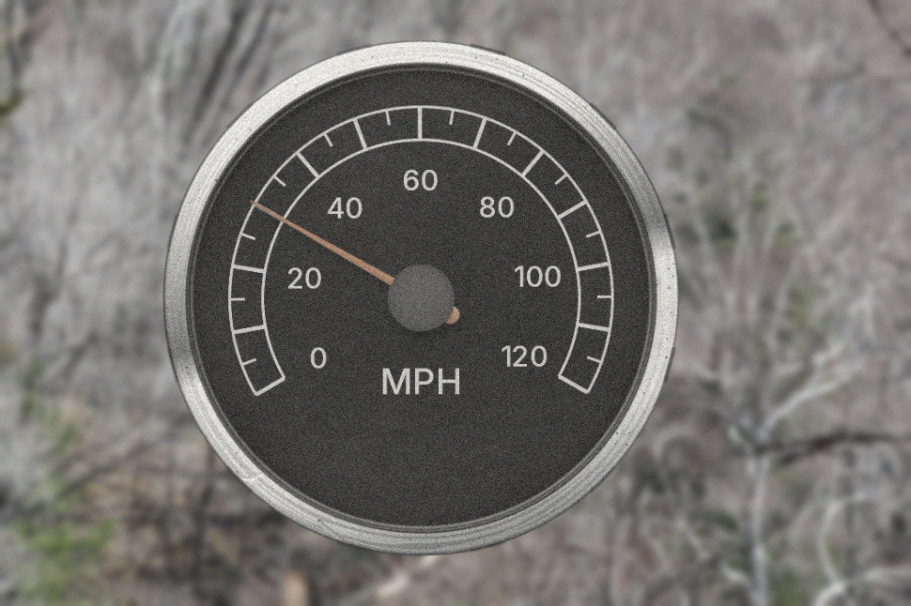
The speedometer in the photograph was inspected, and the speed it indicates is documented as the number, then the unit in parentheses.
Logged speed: 30 (mph)
